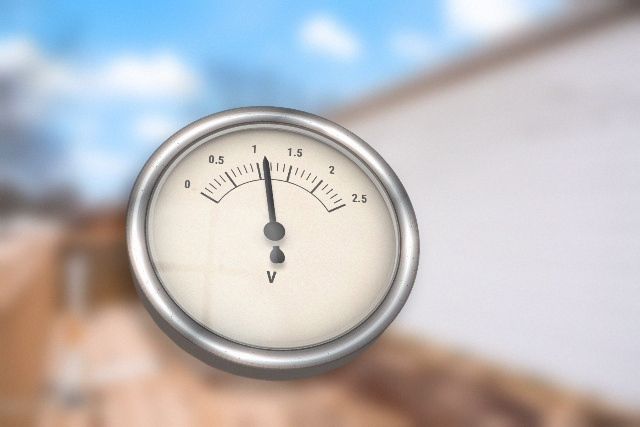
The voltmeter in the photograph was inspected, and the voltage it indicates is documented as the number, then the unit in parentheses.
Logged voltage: 1.1 (V)
